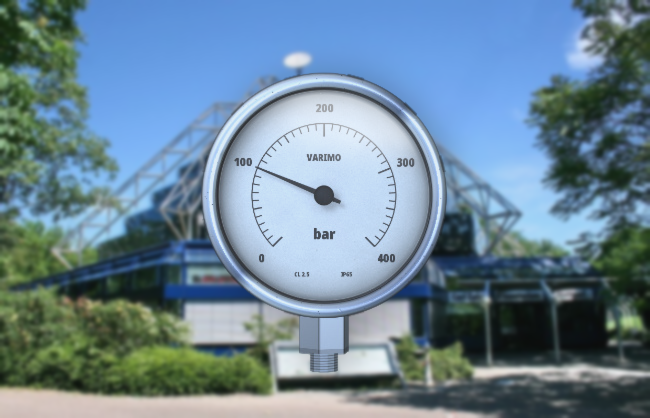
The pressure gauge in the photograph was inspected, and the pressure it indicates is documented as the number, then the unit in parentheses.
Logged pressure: 100 (bar)
